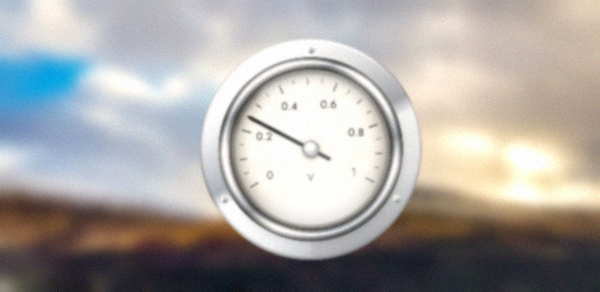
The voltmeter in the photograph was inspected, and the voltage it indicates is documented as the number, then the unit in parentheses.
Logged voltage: 0.25 (V)
